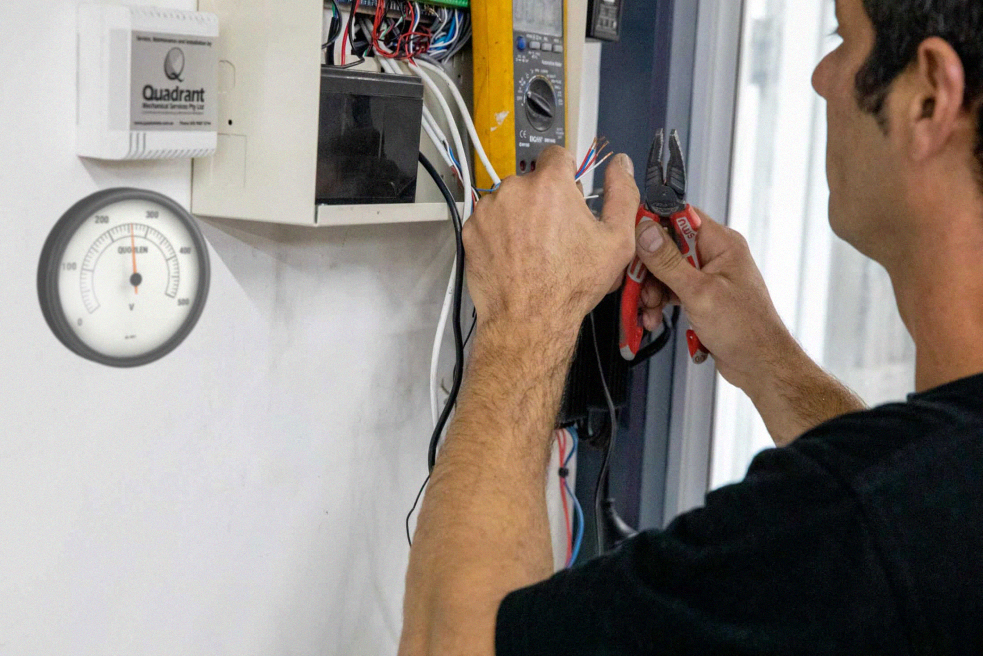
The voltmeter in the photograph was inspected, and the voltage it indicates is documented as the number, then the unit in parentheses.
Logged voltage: 250 (V)
